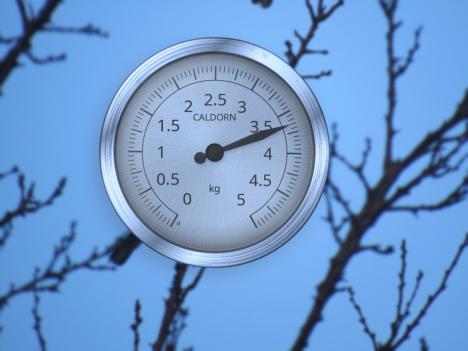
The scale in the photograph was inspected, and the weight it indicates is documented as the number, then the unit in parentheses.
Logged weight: 3.65 (kg)
